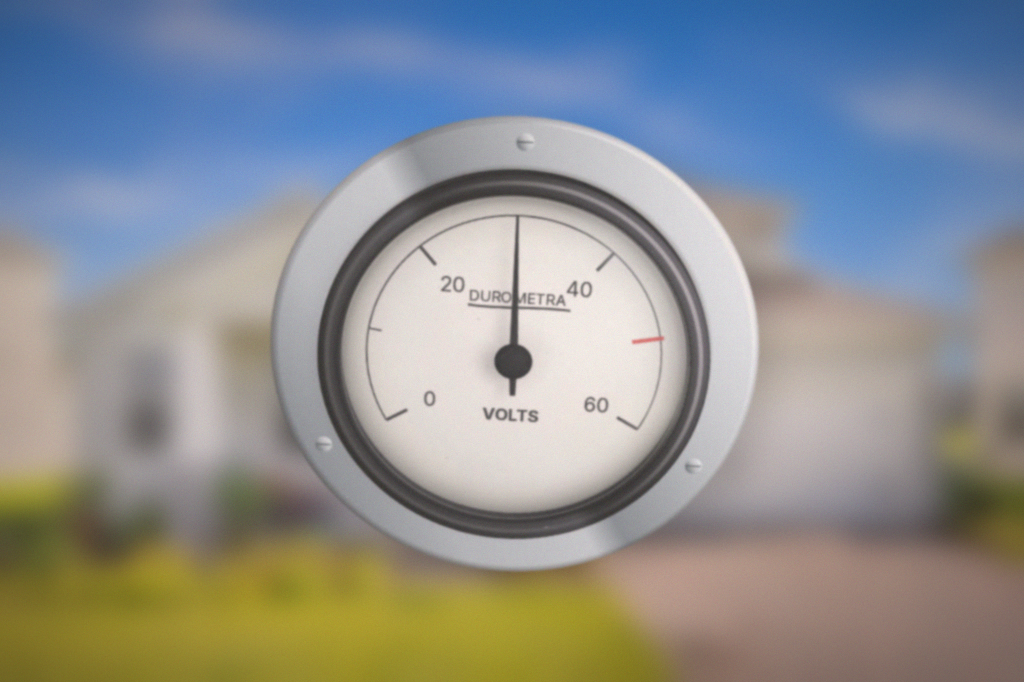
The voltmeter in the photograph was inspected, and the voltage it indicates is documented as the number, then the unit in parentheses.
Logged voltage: 30 (V)
